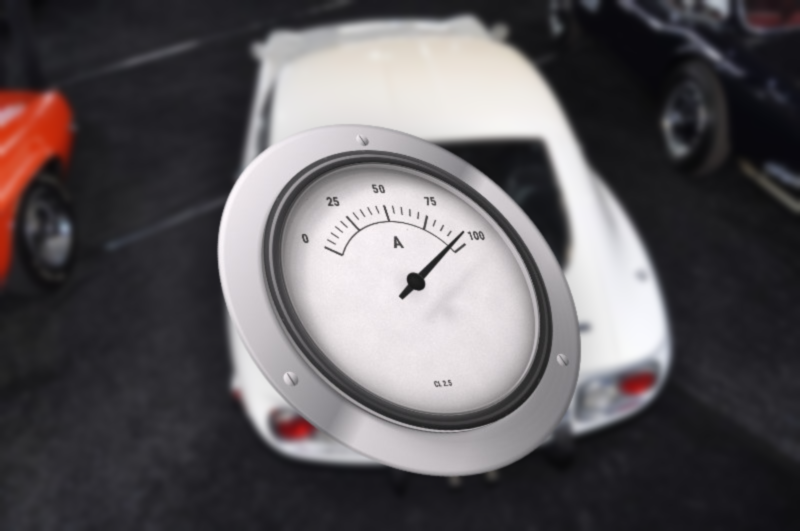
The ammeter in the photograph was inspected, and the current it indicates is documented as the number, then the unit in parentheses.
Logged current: 95 (A)
